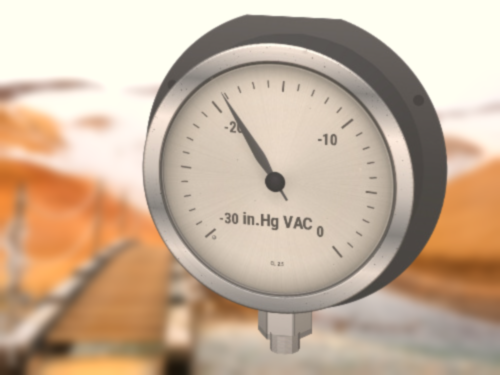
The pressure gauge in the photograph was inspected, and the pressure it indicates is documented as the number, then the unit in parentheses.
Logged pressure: -19 (inHg)
